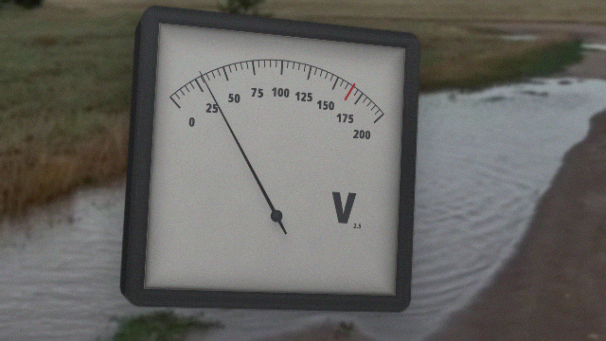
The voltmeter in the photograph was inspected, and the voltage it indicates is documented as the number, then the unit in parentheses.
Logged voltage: 30 (V)
